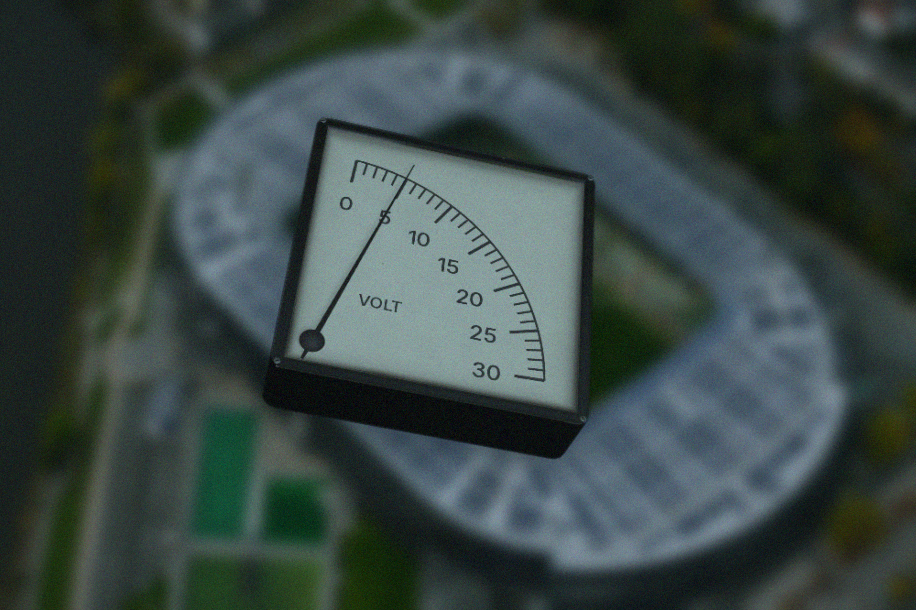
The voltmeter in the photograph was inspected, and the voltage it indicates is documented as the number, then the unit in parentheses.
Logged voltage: 5 (V)
